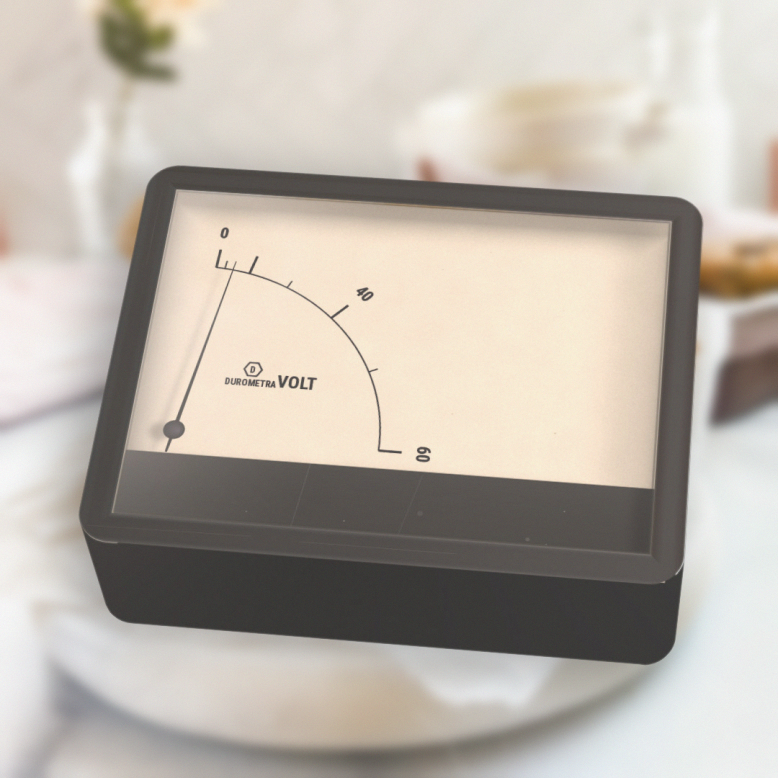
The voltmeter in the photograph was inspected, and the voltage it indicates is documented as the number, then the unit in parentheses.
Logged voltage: 15 (V)
